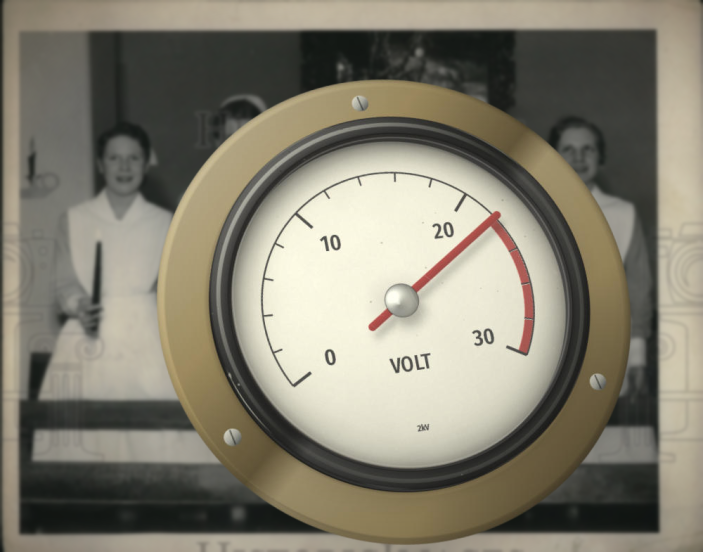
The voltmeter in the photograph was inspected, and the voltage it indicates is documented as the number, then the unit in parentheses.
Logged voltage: 22 (V)
